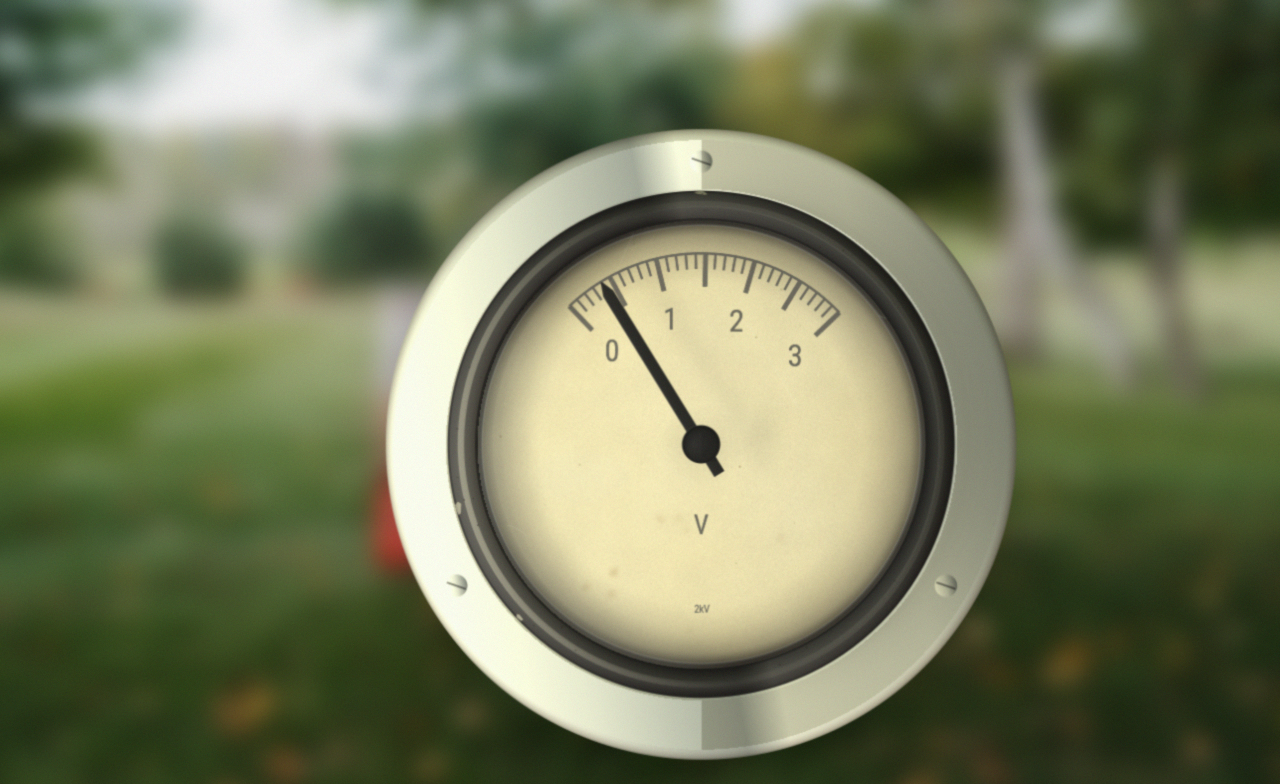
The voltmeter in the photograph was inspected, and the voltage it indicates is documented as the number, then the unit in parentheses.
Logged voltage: 0.4 (V)
